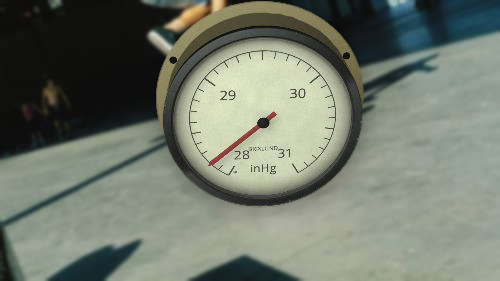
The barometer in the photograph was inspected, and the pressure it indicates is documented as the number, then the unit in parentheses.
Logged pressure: 28.2 (inHg)
